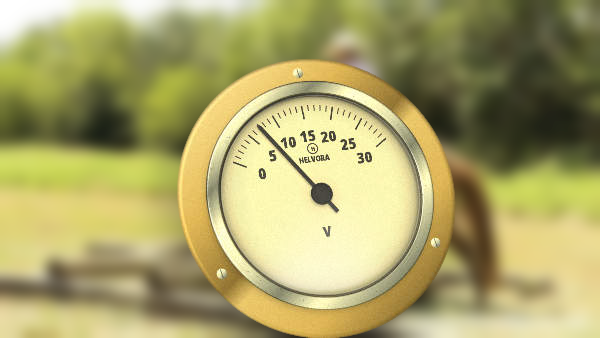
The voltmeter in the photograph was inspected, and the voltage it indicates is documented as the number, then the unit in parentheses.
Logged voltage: 7 (V)
